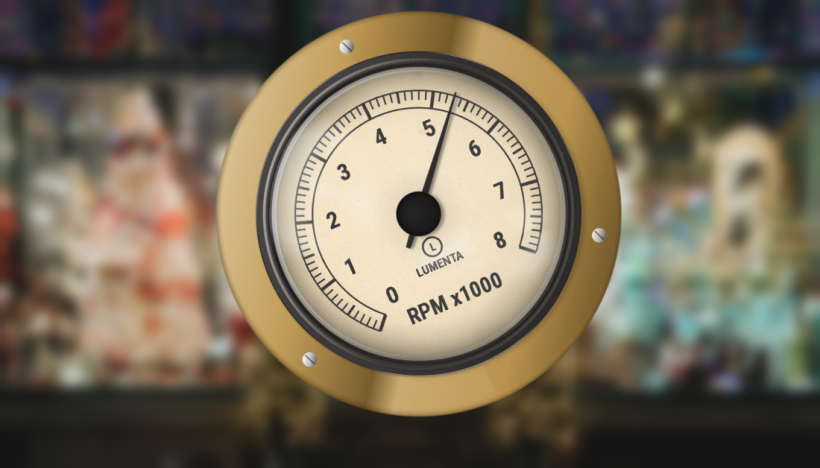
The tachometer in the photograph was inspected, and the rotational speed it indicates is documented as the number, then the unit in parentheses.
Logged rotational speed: 5300 (rpm)
